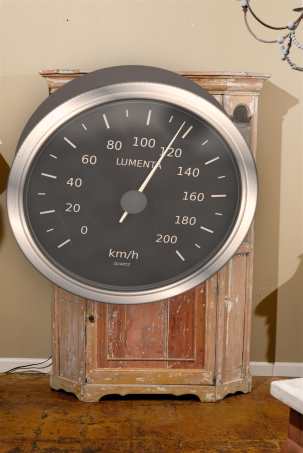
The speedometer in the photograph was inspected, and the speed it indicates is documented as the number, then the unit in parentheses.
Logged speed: 115 (km/h)
